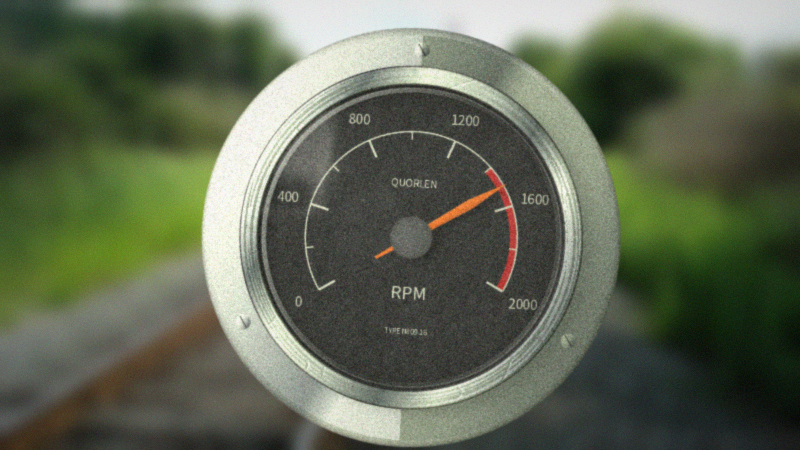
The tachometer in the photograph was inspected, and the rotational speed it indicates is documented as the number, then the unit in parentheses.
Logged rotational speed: 1500 (rpm)
